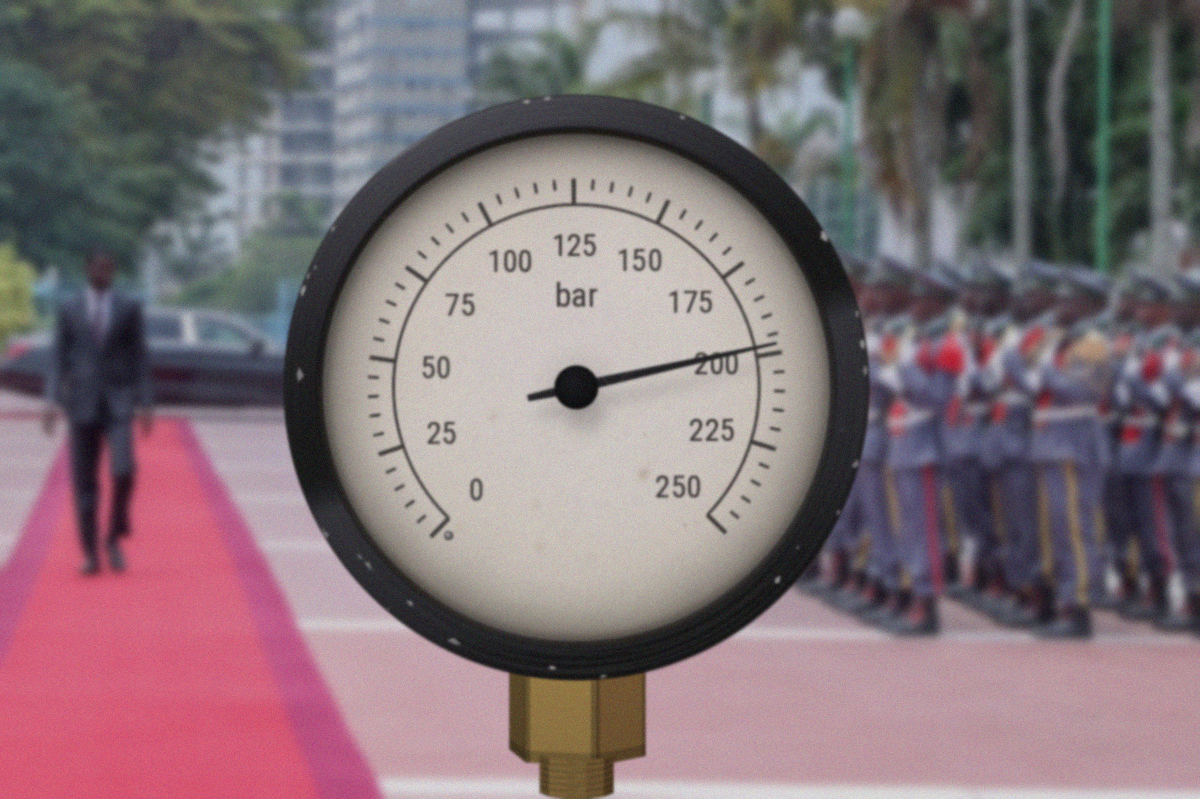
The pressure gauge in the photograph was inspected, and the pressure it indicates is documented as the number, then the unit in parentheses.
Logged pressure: 197.5 (bar)
